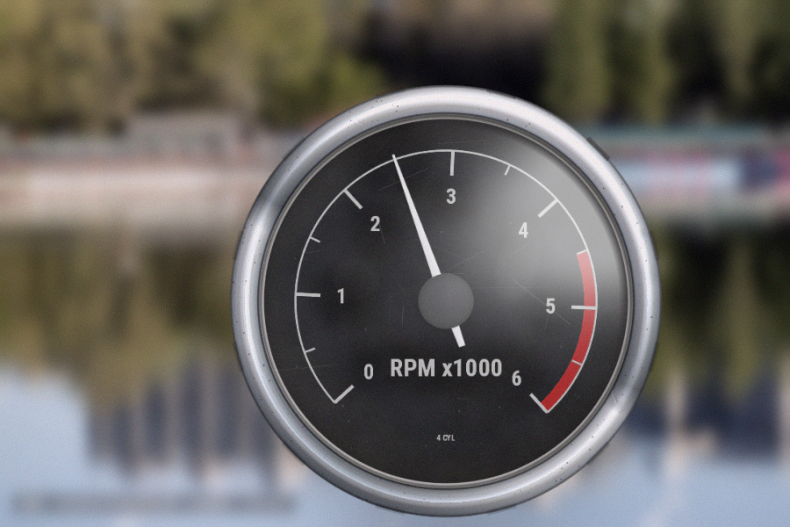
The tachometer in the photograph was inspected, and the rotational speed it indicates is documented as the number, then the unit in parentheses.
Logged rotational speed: 2500 (rpm)
